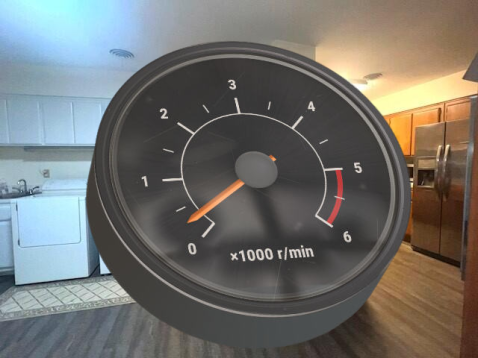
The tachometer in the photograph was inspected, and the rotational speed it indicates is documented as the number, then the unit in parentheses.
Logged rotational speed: 250 (rpm)
